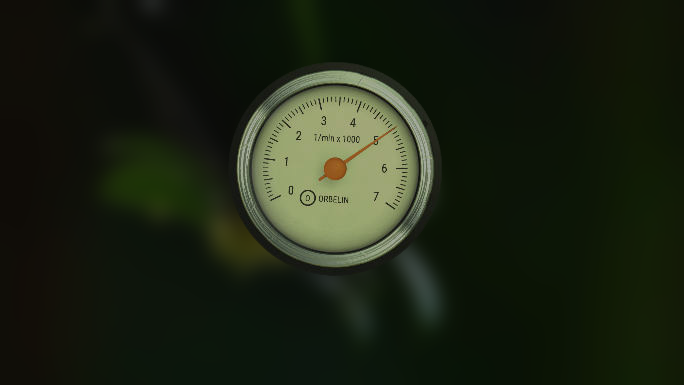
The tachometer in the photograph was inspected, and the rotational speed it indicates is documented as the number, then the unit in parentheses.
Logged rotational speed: 5000 (rpm)
